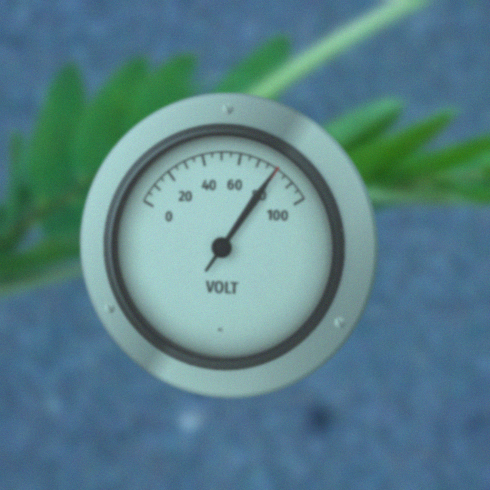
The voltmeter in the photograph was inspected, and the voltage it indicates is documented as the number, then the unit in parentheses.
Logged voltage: 80 (V)
